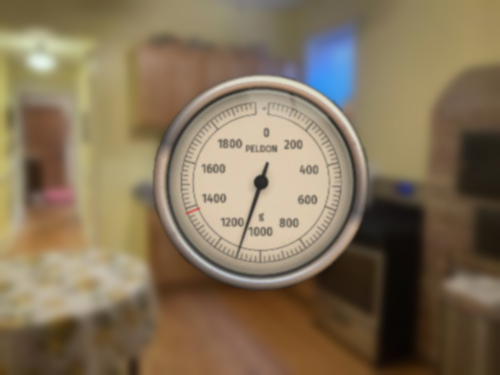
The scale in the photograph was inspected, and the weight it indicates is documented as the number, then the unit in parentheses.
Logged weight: 1100 (g)
